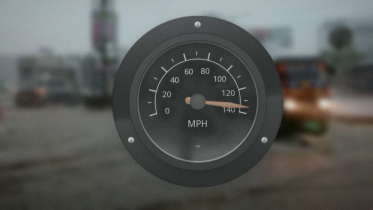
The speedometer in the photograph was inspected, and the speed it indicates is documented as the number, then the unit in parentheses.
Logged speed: 135 (mph)
